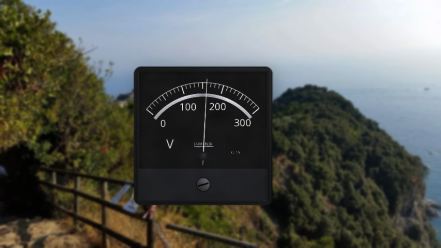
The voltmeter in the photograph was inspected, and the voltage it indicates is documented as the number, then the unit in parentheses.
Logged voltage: 160 (V)
